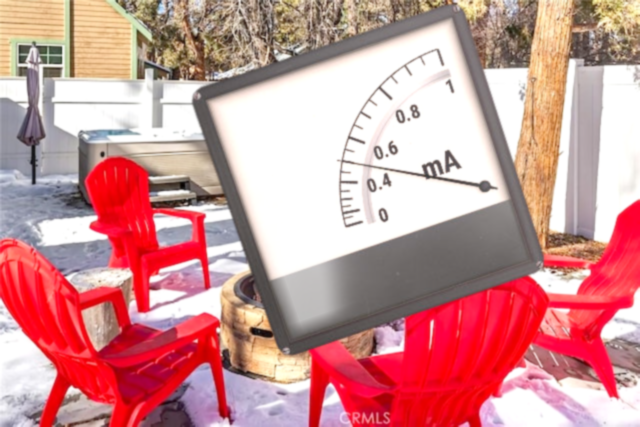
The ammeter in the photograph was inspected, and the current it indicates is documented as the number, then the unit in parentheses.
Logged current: 0.5 (mA)
